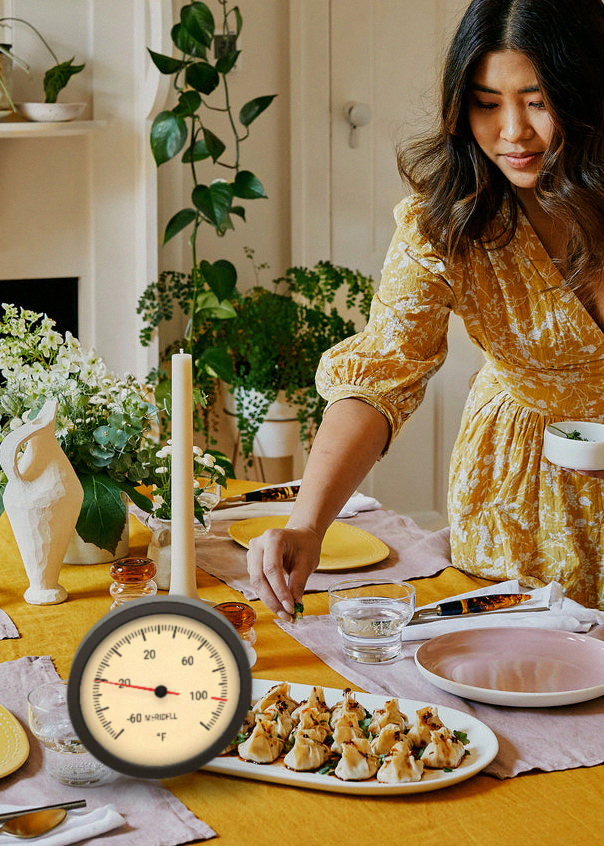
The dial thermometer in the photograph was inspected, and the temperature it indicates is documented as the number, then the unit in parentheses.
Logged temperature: -20 (°F)
